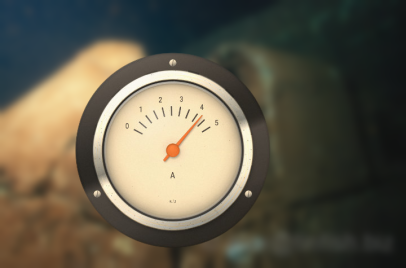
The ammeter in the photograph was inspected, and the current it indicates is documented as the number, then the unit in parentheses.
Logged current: 4.25 (A)
